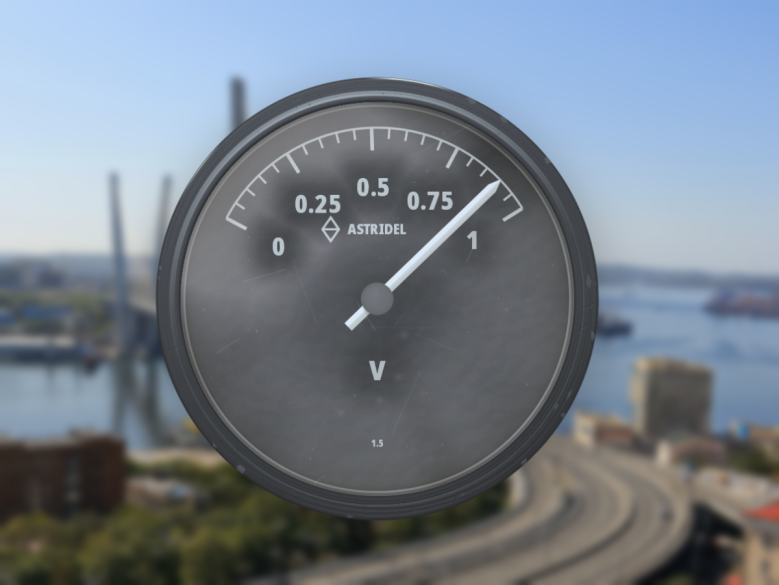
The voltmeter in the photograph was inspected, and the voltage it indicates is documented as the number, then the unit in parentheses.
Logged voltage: 0.9 (V)
